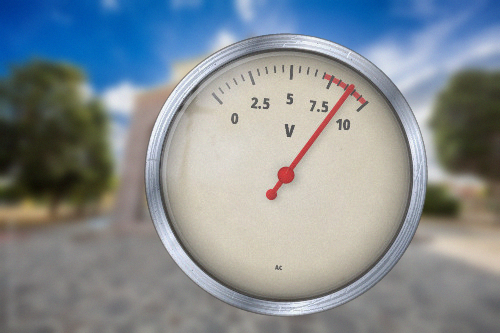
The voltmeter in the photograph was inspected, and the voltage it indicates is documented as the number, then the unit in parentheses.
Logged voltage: 8.75 (V)
